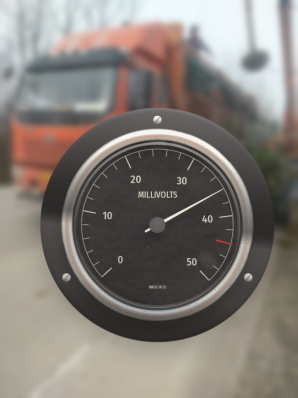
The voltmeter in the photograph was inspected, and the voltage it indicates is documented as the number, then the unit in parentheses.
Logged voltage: 36 (mV)
